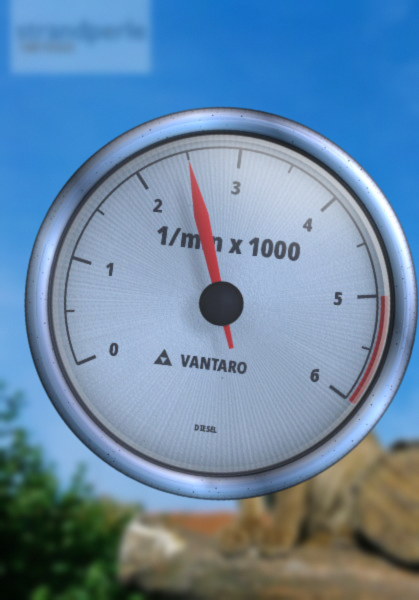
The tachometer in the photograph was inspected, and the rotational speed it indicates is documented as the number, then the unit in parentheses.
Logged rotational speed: 2500 (rpm)
